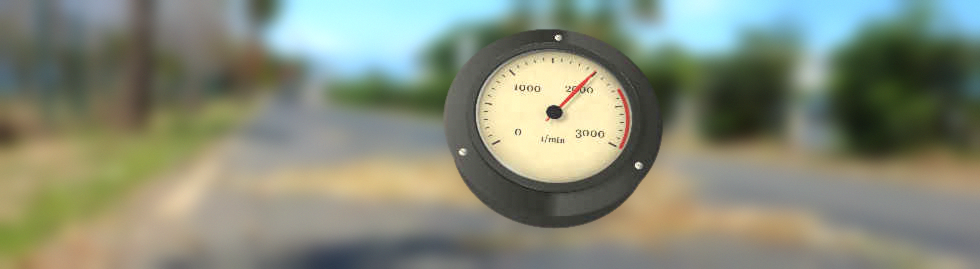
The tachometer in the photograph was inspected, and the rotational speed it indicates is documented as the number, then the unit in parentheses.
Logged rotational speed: 2000 (rpm)
